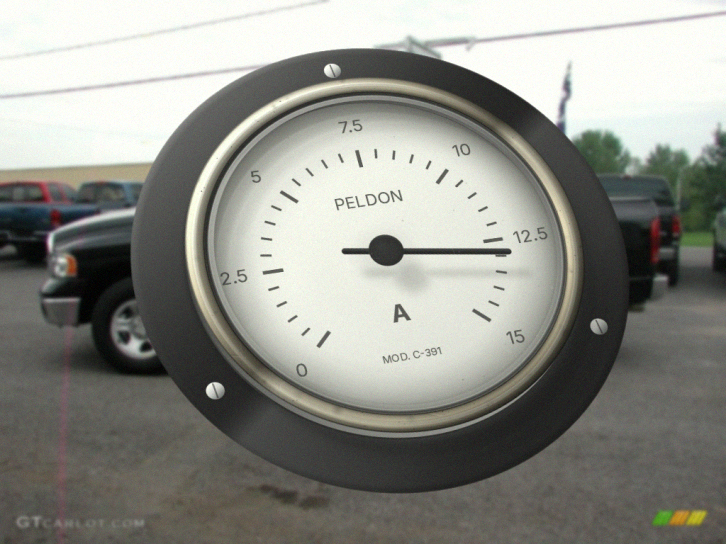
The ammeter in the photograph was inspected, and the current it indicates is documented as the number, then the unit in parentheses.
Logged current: 13 (A)
